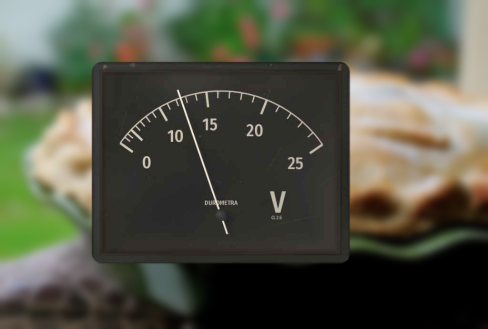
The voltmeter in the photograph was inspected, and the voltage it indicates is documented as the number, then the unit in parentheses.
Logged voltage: 12.5 (V)
